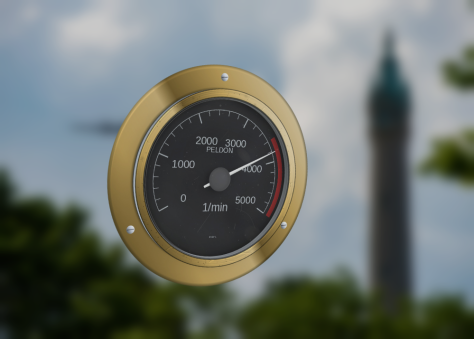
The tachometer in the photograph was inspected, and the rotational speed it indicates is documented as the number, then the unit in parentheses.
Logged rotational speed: 3800 (rpm)
